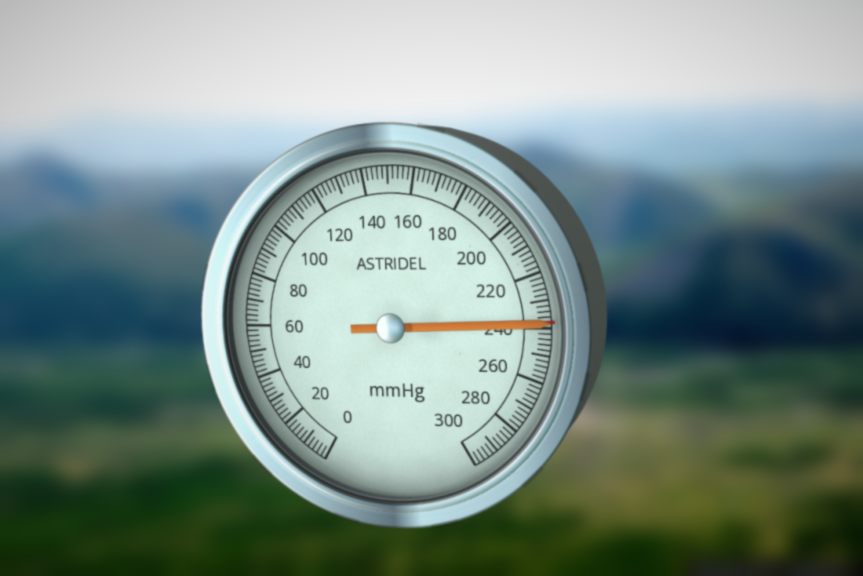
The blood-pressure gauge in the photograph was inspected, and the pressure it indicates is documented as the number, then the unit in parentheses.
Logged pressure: 238 (mmHg)
